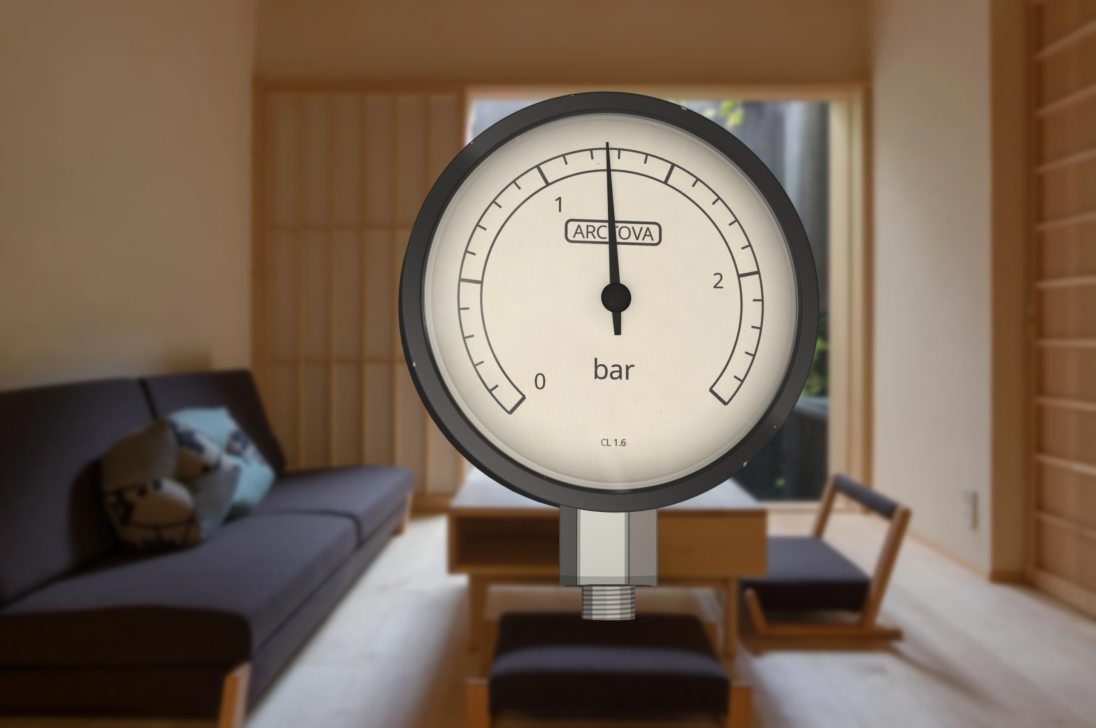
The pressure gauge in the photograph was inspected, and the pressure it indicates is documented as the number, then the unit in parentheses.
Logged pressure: 1.25 (bar)
